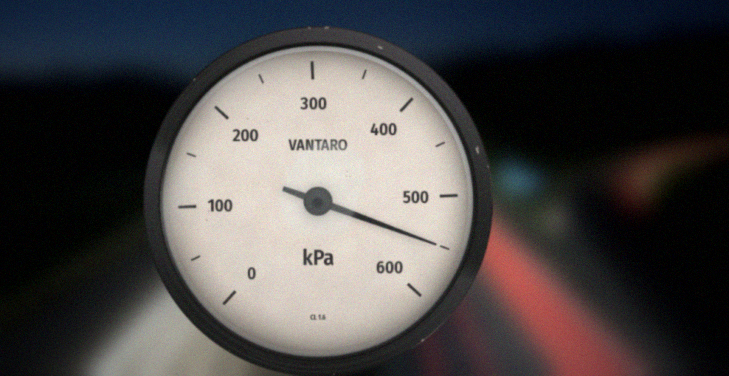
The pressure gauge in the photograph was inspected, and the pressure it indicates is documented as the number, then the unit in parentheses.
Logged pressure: 550 (kPa)
